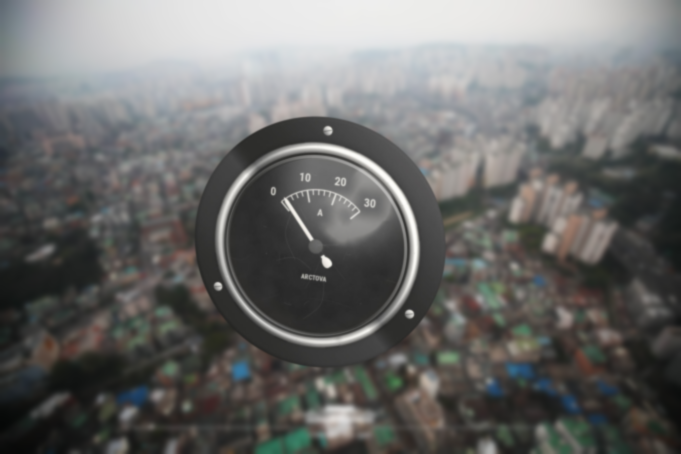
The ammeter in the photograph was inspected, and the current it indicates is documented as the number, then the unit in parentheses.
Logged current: 2 (A)
